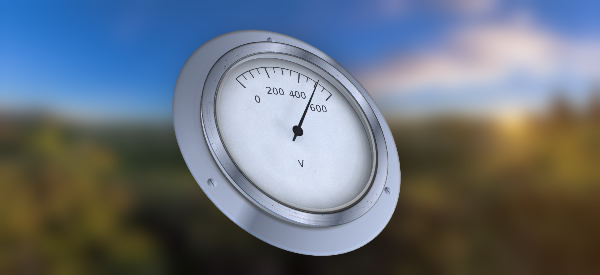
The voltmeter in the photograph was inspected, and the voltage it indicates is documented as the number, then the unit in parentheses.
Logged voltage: 500 (V)
